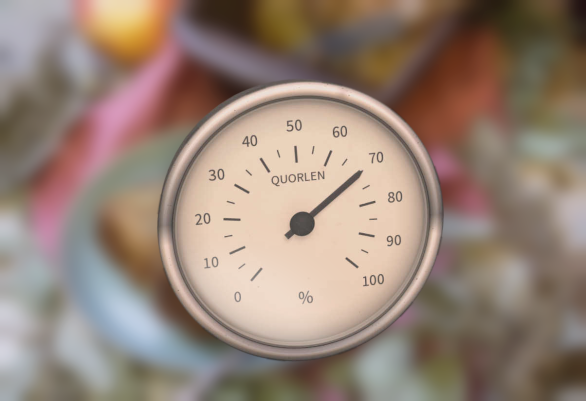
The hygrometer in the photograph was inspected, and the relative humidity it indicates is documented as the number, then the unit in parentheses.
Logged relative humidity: 70 (%)
